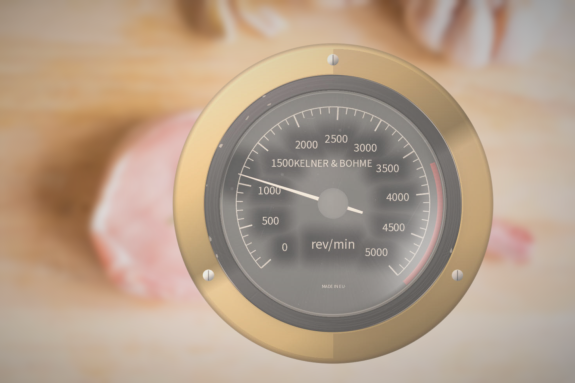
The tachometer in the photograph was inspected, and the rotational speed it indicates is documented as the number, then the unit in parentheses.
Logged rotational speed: 1100 (rpm)
